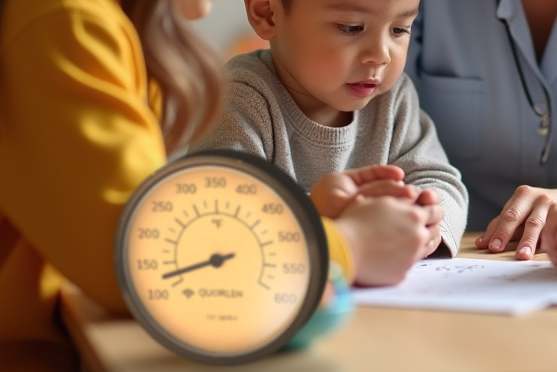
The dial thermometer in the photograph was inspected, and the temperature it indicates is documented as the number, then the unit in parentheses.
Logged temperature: 125 (°F)
